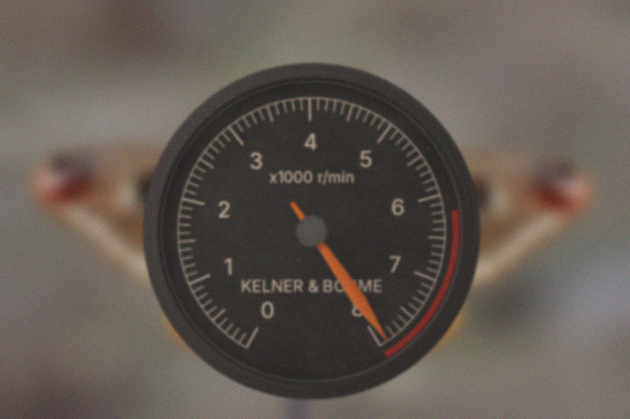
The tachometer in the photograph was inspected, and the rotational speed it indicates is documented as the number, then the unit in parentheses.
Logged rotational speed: 7900 (rpm)
